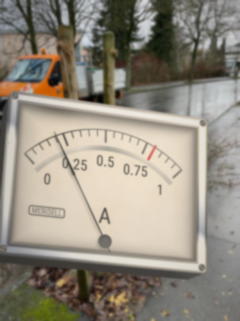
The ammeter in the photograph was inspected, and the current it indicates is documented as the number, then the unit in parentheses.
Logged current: 0.2 (A)
